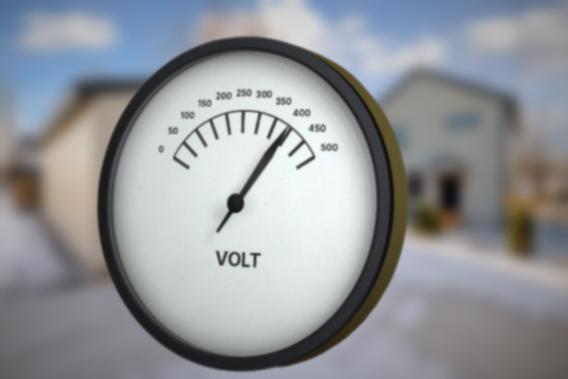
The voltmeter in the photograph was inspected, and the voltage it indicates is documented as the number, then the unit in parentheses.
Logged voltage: 400 (V)
